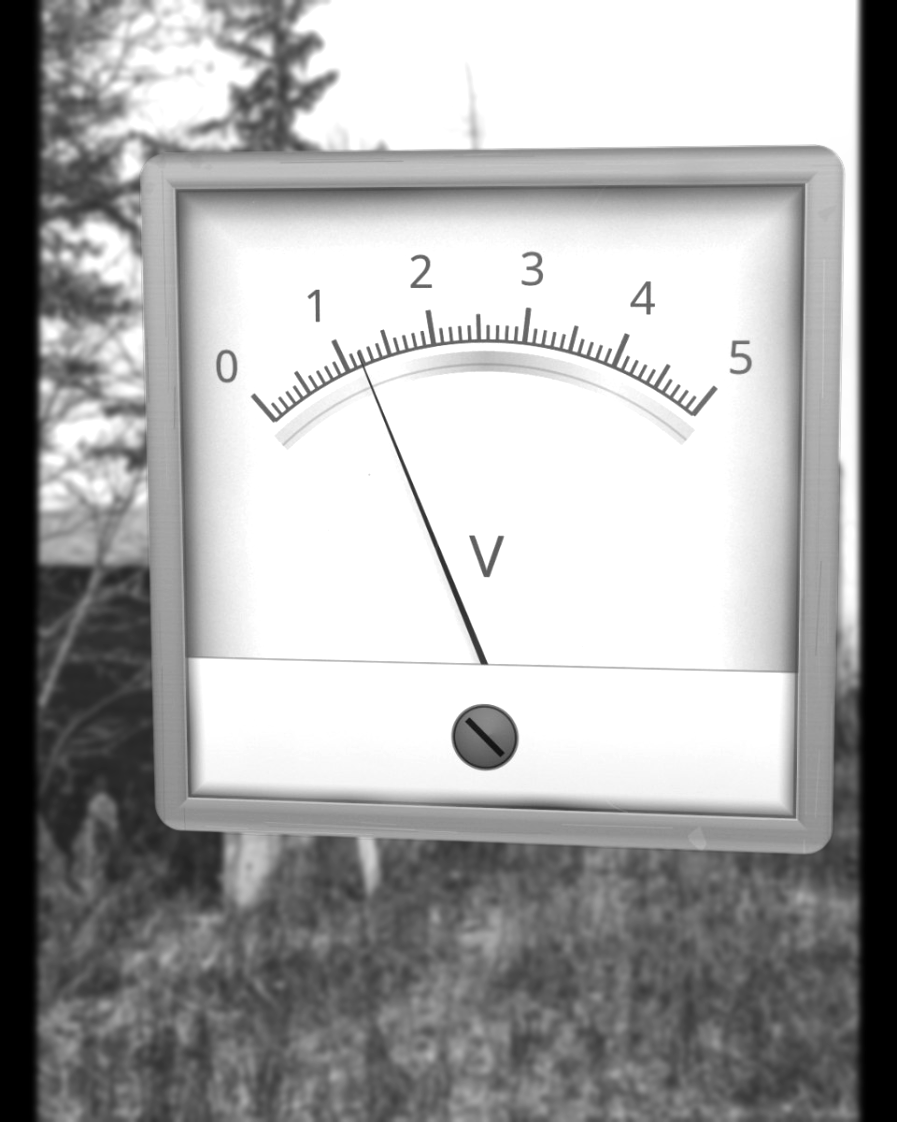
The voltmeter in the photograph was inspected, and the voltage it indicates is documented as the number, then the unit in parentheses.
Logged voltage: 1.2 (V)
